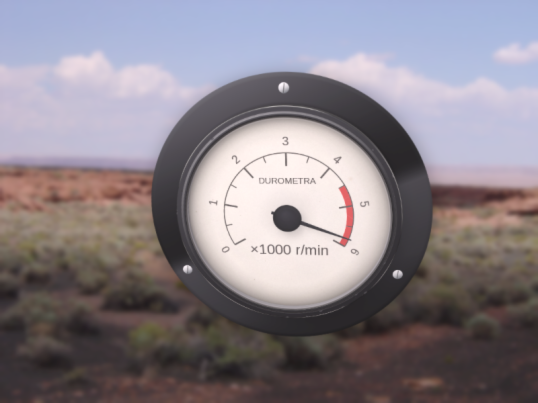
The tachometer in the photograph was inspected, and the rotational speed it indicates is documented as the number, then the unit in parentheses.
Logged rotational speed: 5750 (rpm)
